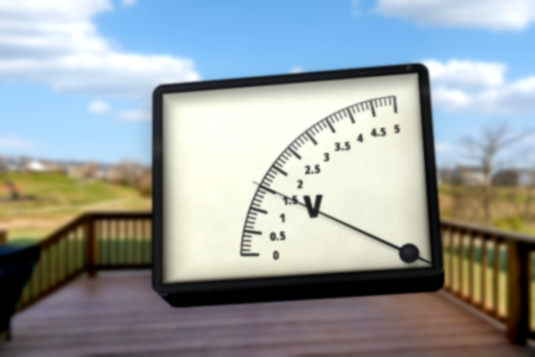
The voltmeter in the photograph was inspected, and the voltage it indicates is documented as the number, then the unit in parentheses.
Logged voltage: 1.5 (V)
